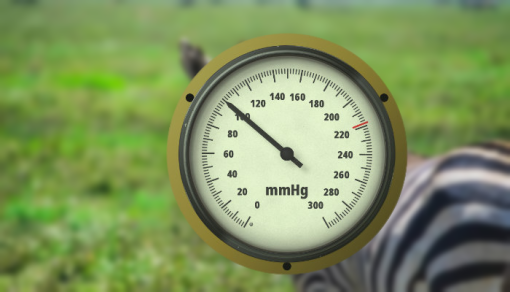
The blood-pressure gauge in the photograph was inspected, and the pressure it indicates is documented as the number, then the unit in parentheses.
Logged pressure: 100 (mmHg)
